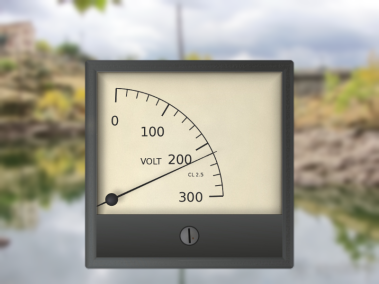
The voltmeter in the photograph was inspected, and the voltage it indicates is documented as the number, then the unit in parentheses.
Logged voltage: 220 (V)
